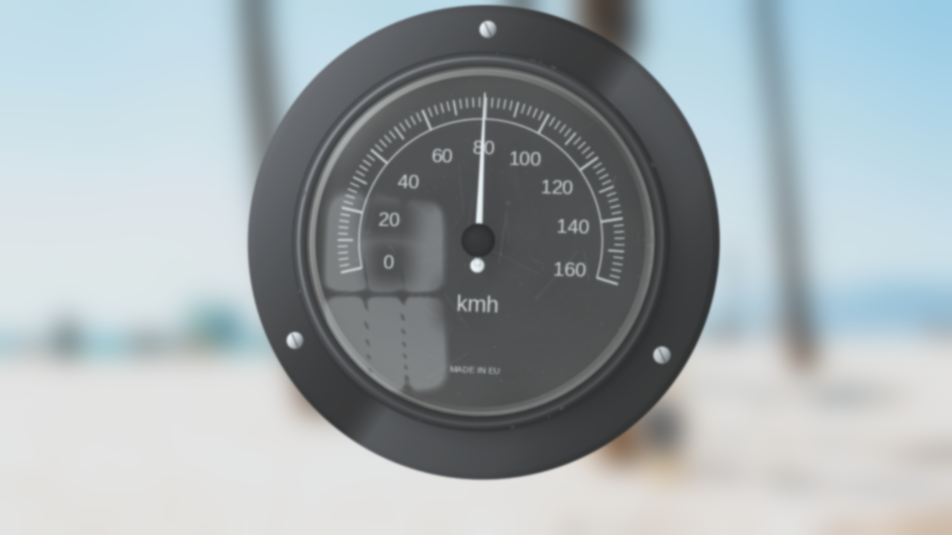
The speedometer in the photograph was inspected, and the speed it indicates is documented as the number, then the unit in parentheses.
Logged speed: 80 (km/h)
